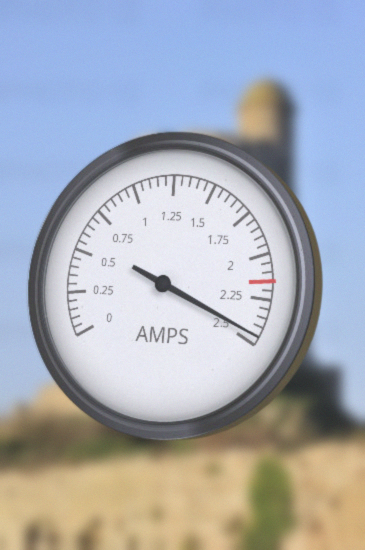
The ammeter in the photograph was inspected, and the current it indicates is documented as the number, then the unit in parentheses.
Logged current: 2.45 (A)
